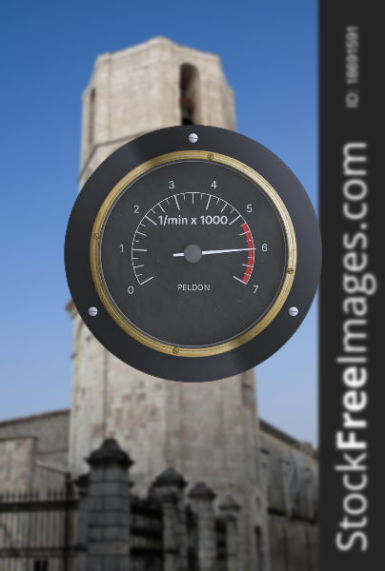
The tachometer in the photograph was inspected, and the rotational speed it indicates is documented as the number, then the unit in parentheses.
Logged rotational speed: 6000 (rpm)
